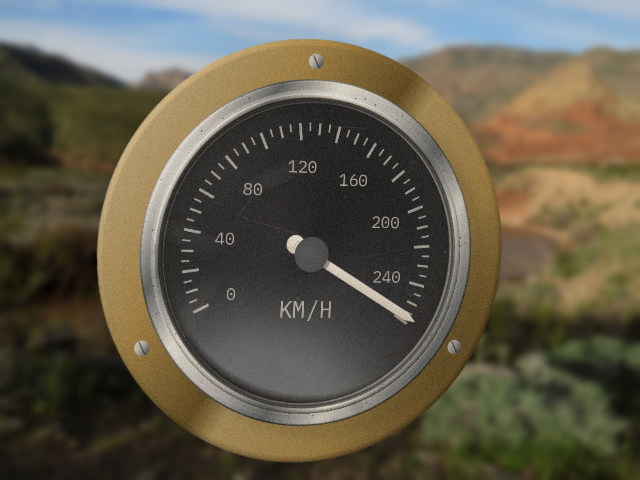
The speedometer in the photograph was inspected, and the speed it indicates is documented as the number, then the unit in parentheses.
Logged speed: 257.5 (km/h)
